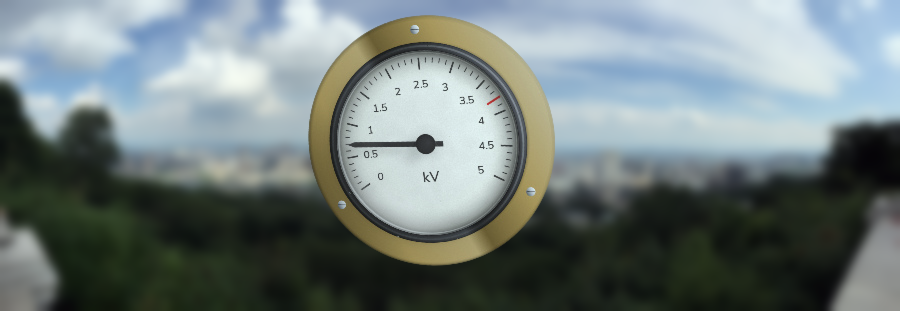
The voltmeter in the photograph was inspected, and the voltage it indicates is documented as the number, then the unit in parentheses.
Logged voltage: 0.7 (kV)
